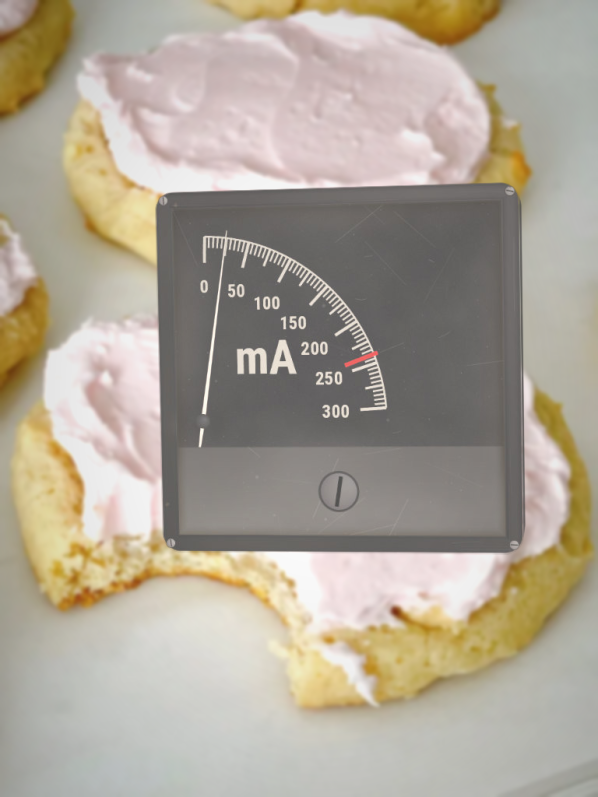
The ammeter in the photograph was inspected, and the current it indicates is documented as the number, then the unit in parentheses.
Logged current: 25 (mA)
